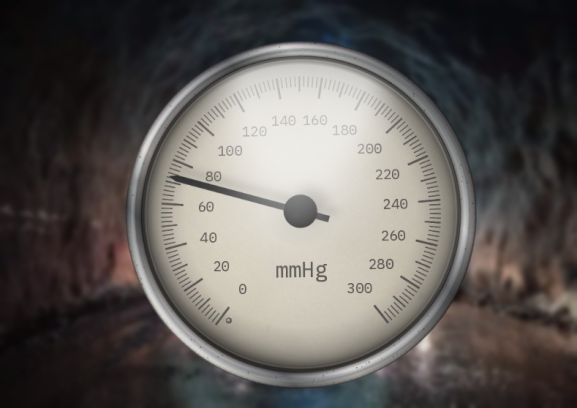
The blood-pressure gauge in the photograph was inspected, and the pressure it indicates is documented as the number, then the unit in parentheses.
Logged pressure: 72 (mmHg)
